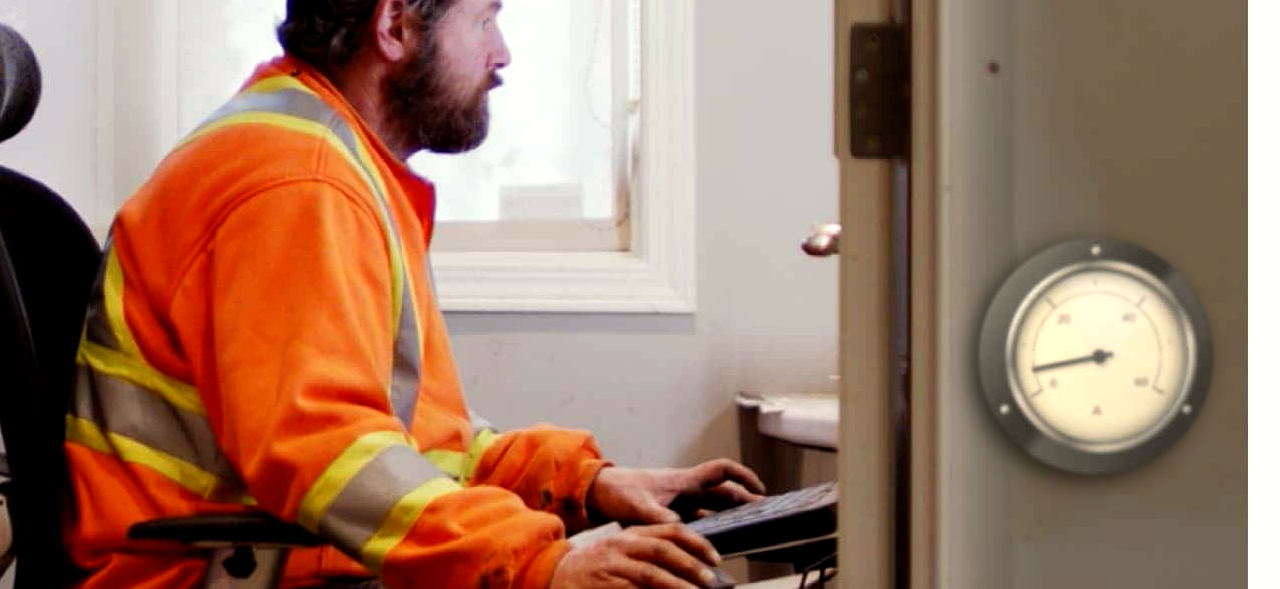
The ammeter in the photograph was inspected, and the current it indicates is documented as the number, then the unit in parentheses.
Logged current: 5 (A)
